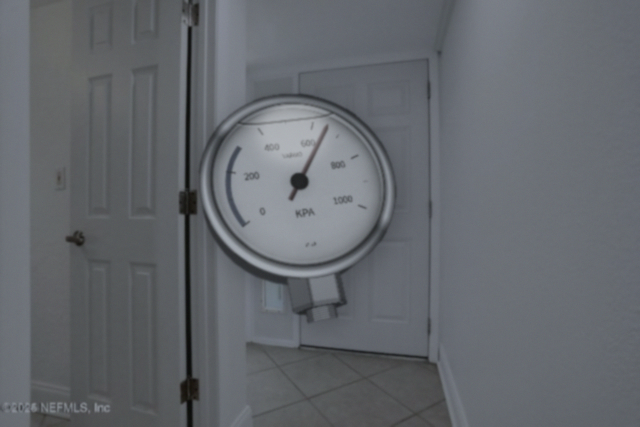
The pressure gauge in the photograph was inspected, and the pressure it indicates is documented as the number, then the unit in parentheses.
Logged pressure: 650 (kPa)
